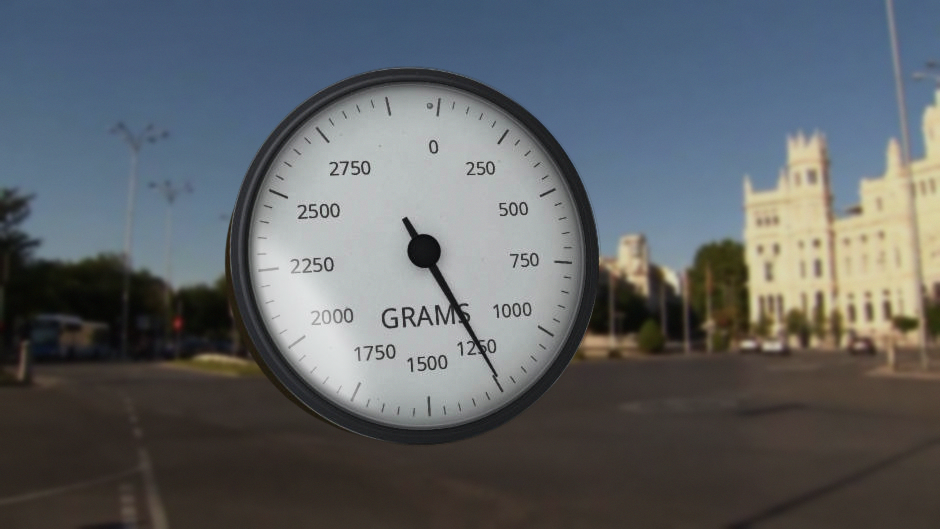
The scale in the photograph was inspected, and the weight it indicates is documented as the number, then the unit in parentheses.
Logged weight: 1250 (g)
